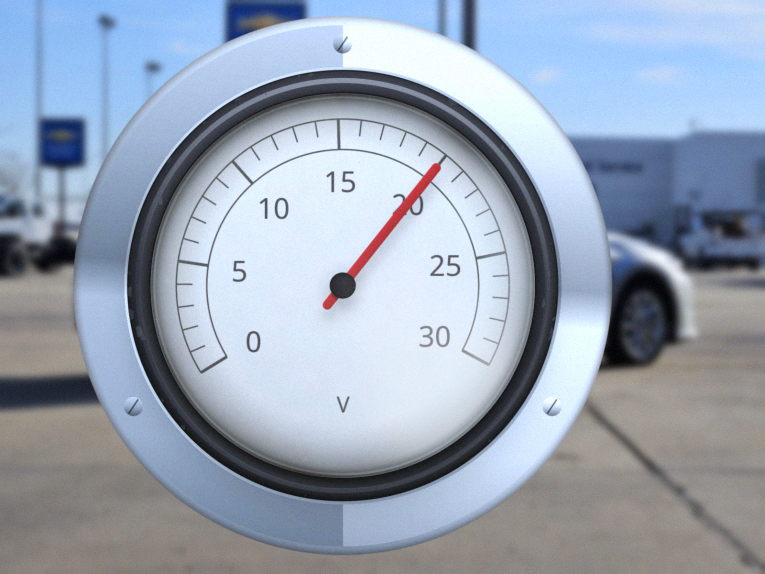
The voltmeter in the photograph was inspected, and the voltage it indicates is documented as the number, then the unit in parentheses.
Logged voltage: 20 (V)
